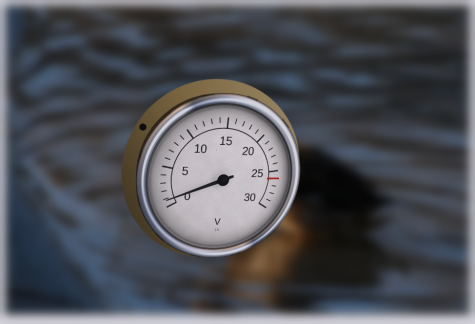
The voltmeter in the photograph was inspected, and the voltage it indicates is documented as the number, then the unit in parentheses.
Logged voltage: 1 (V)
